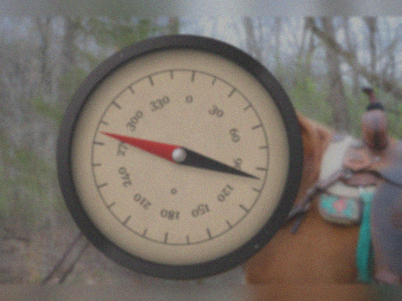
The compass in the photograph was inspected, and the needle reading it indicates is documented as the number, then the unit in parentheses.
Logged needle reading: 277.5 (°)
